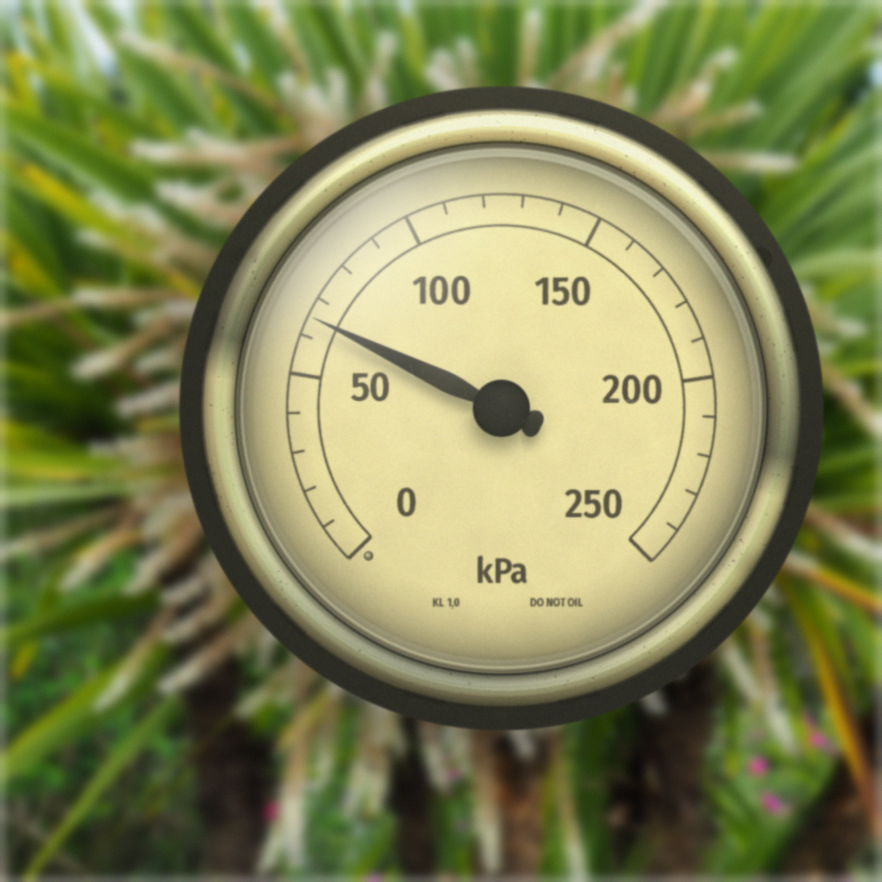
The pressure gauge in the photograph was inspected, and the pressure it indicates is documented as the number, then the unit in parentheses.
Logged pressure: 65 (kPa)
